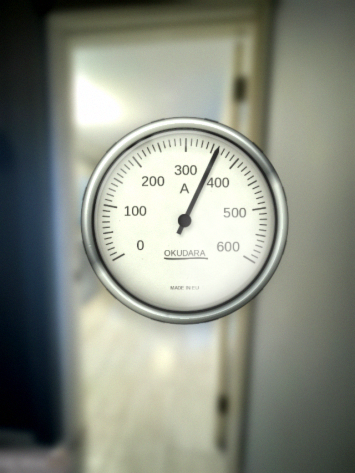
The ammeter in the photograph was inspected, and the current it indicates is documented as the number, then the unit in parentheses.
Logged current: 360 (A)
